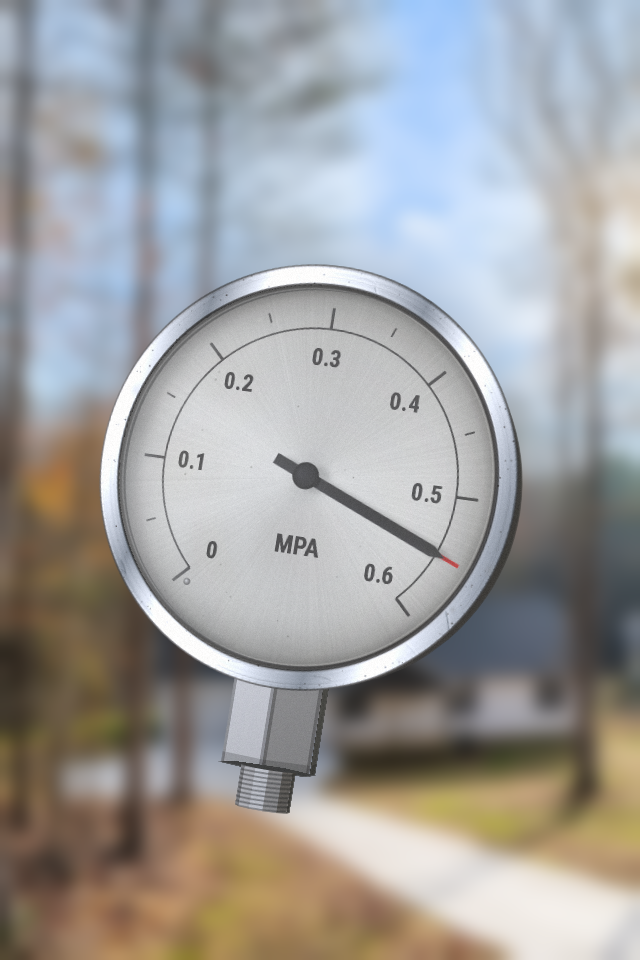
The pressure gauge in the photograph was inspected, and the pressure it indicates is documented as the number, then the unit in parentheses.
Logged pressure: 0.55 (MPa)
